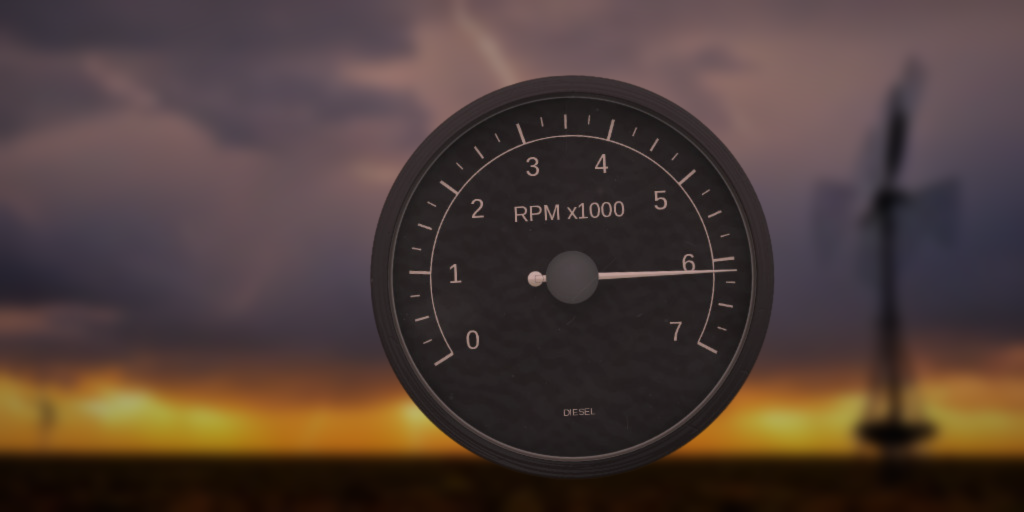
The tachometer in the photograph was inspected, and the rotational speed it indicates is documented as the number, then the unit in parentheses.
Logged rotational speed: 6125 (rpm)
